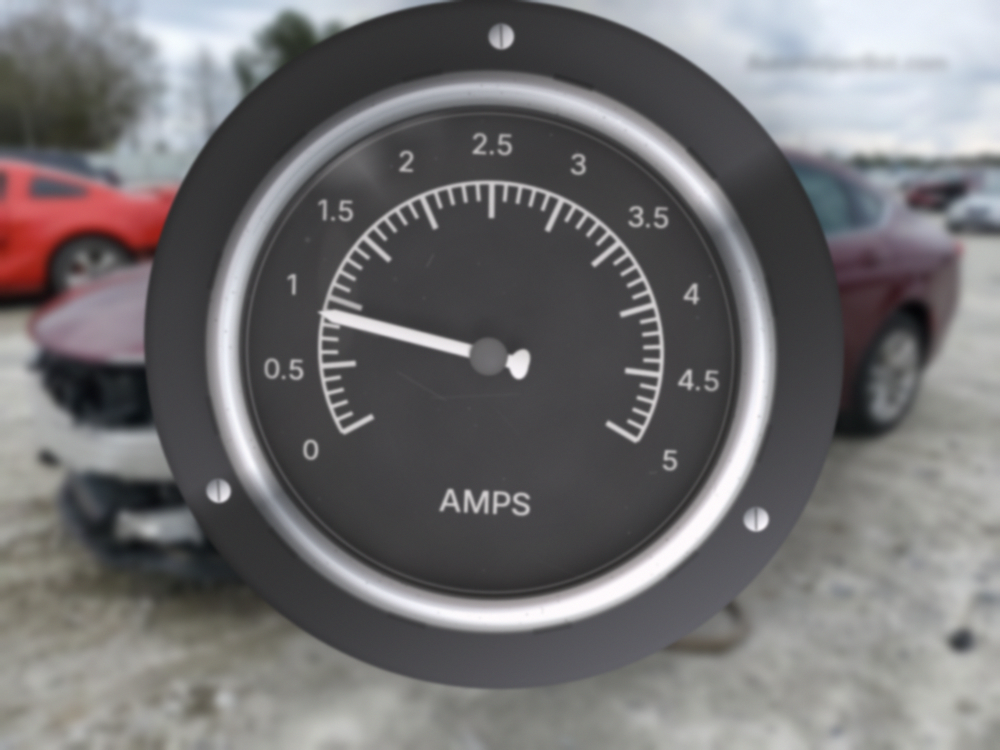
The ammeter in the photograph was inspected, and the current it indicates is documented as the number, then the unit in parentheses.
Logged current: 0.9 (A)
